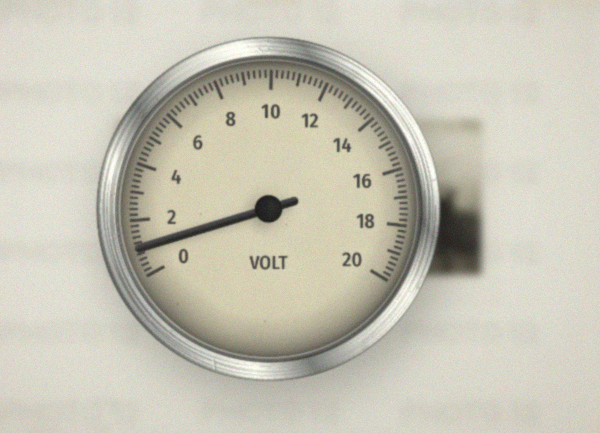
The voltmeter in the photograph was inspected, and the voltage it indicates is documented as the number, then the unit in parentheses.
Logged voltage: 1 (V)
